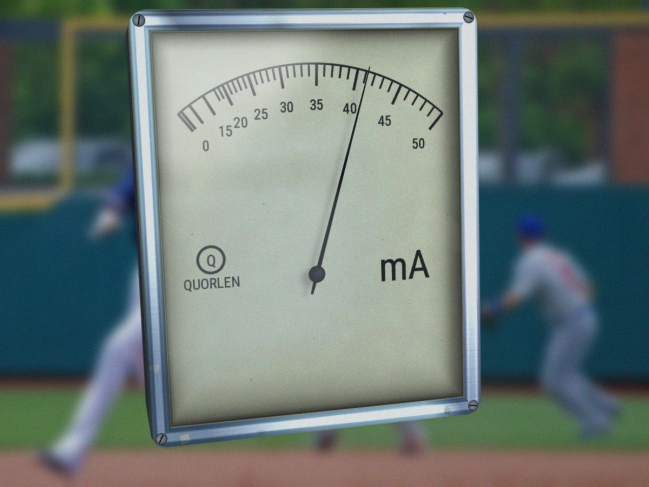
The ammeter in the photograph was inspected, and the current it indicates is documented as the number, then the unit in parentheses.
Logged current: 41 (mA)
